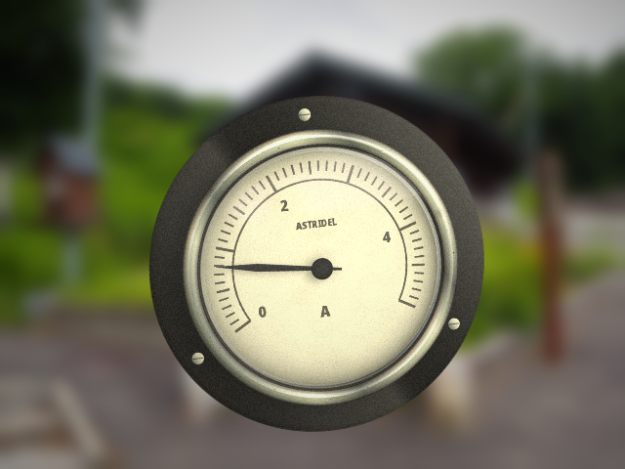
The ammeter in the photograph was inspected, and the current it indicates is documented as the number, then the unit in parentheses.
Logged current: 0.8 (A)
